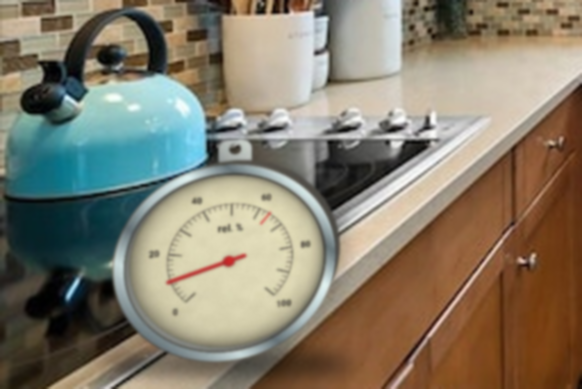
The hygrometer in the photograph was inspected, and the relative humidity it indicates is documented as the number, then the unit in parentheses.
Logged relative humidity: 10 (%)
